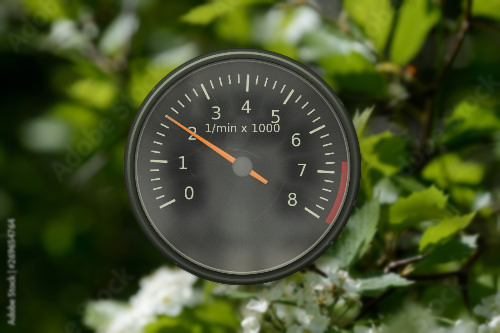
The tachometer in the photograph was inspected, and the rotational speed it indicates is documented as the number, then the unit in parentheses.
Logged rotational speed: 2000 (rpm)
